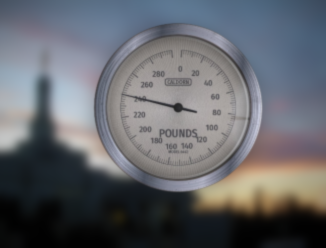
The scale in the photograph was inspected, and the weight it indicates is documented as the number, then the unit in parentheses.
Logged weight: 240 (lb)
